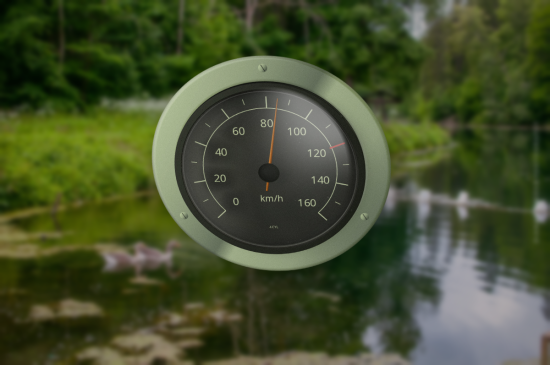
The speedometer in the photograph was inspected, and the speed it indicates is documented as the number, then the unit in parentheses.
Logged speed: 85 (km/h)
